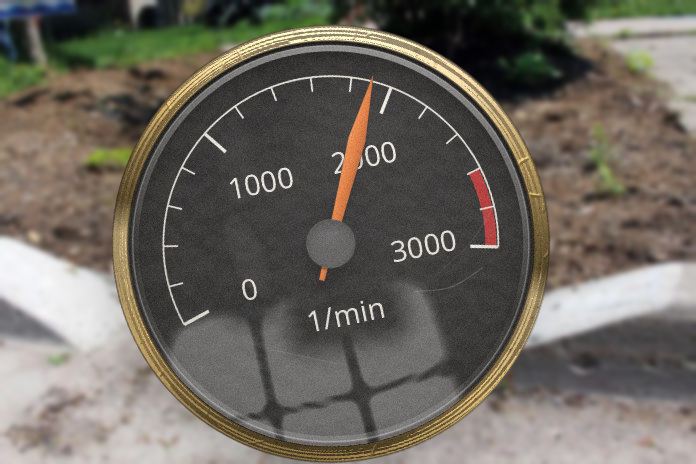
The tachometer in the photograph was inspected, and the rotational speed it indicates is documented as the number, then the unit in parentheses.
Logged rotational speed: 1900 (rpm)
